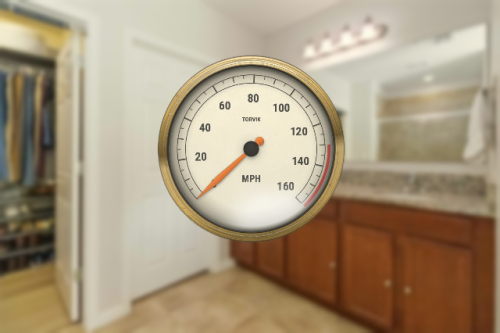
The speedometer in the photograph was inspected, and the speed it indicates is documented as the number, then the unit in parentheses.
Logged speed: 0 (mph)
